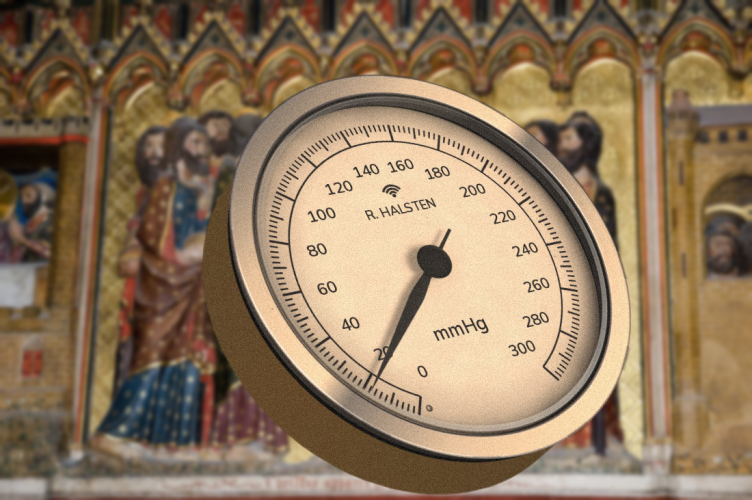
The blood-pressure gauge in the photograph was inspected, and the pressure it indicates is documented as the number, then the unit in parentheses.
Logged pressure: 18 (mmHg)
